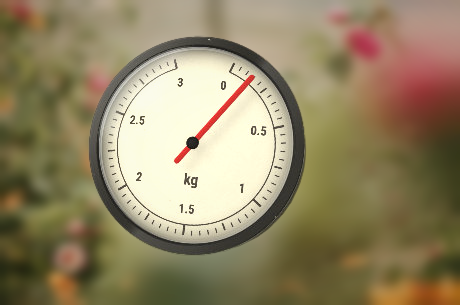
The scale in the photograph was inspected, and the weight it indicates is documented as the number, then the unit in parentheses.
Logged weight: 0.15 (kg)
